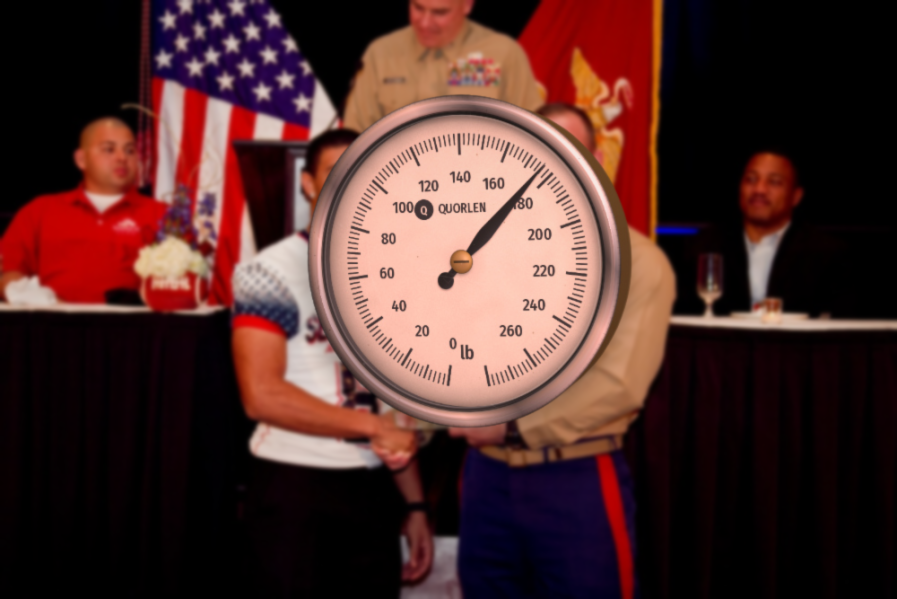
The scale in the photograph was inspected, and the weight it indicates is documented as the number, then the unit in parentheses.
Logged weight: 176 (lb)
